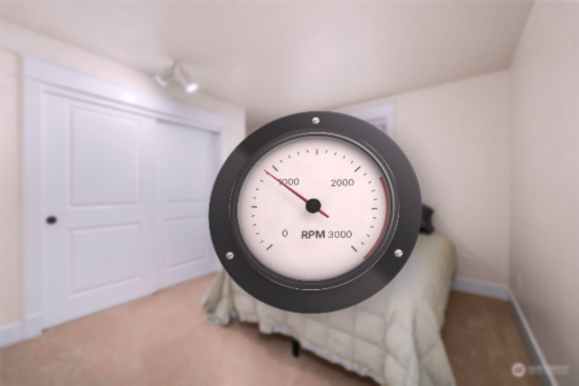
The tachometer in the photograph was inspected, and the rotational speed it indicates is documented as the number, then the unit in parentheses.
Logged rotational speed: 900 (rpm)
